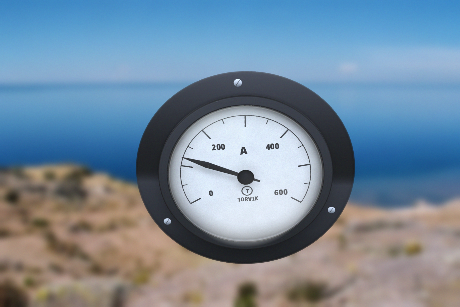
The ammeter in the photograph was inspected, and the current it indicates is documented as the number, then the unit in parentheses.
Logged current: 125 (A)
